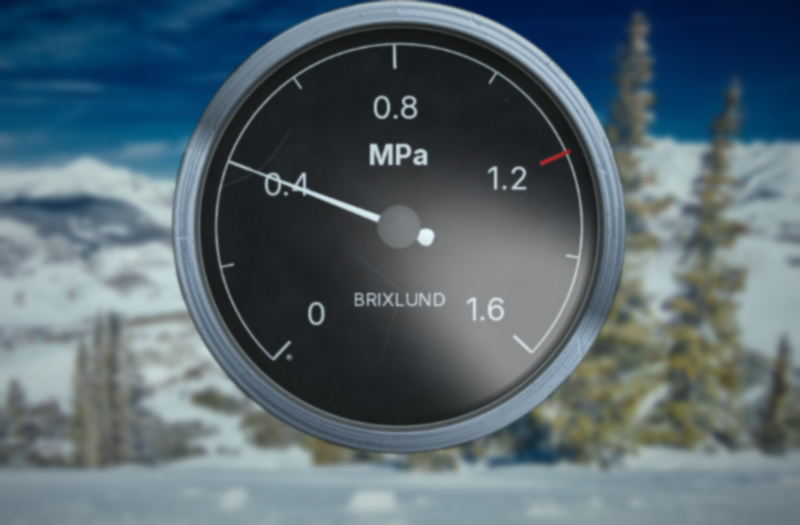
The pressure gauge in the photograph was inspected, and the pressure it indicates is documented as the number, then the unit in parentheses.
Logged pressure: 0.4 (MPa)
